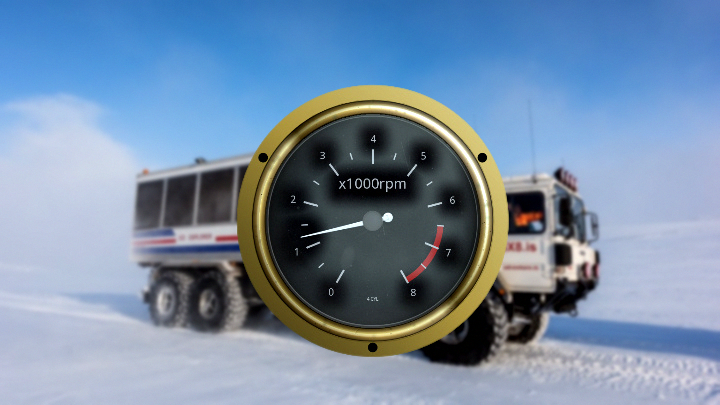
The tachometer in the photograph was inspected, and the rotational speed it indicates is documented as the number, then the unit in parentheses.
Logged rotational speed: 1250 (rpm)
